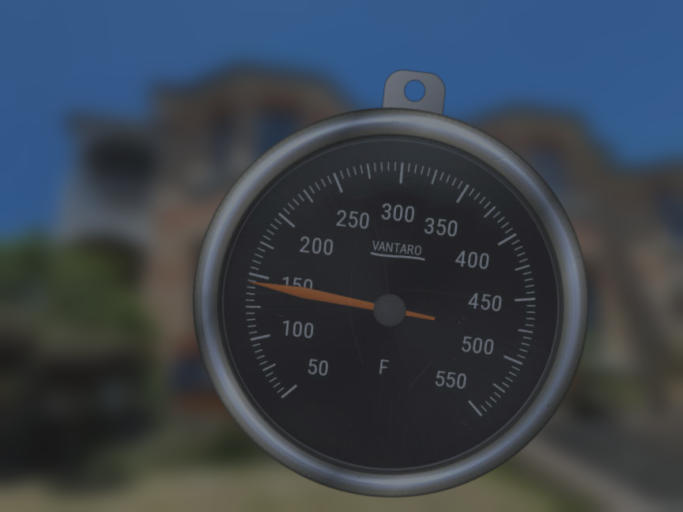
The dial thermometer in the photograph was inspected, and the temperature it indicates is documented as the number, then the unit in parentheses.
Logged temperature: 145 (°F)
